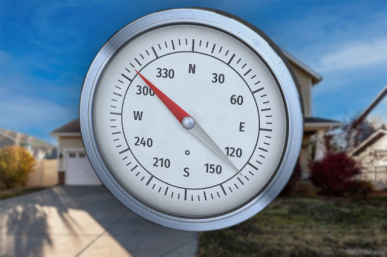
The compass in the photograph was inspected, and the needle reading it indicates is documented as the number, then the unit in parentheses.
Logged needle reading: 310 (°)
